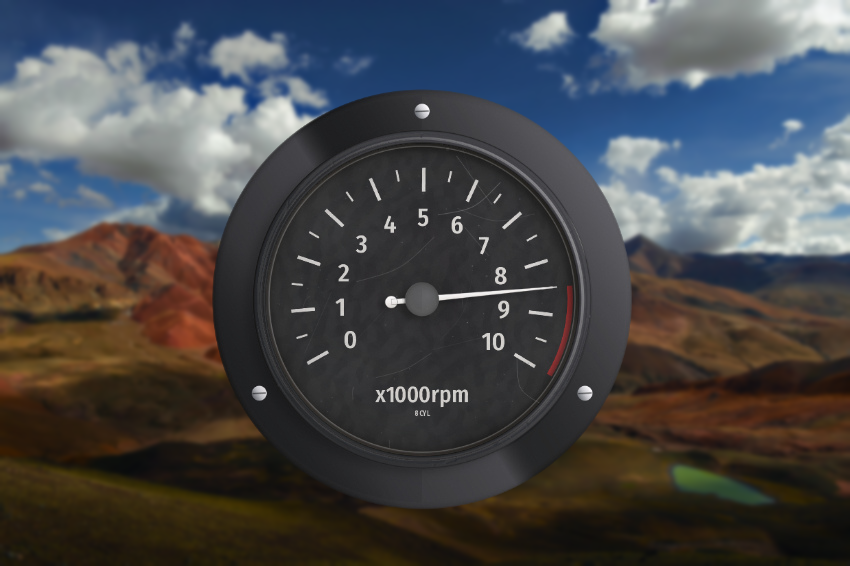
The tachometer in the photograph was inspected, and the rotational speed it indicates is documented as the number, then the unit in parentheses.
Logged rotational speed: 8500 (rpm)
